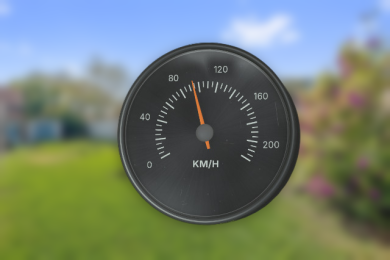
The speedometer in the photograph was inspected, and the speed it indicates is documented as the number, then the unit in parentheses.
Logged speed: 95 (km/h)
